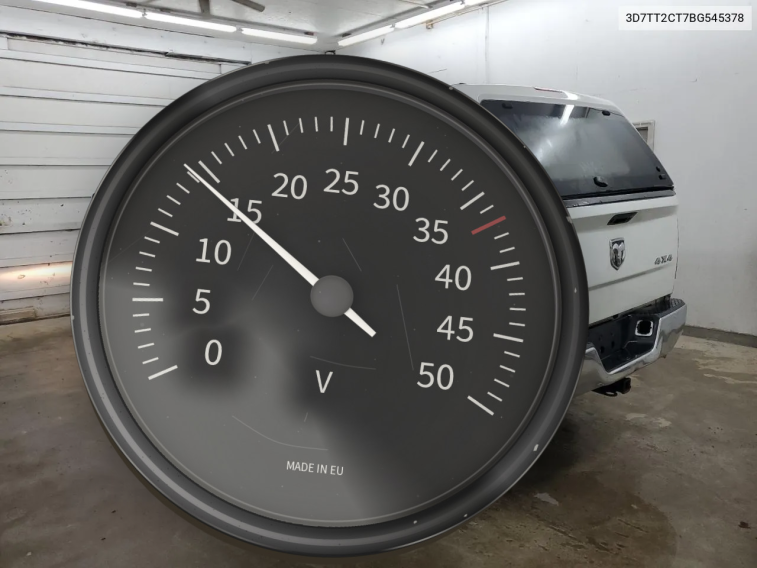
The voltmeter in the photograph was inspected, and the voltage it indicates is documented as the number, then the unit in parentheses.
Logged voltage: 14 (V)
